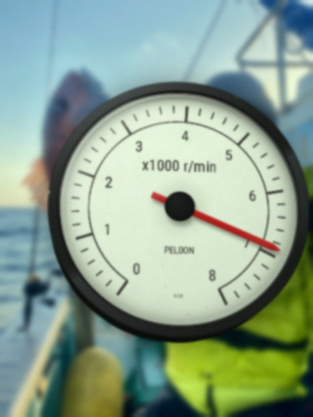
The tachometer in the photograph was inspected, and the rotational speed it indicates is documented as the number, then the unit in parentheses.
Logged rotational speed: 6900 (rpm)
